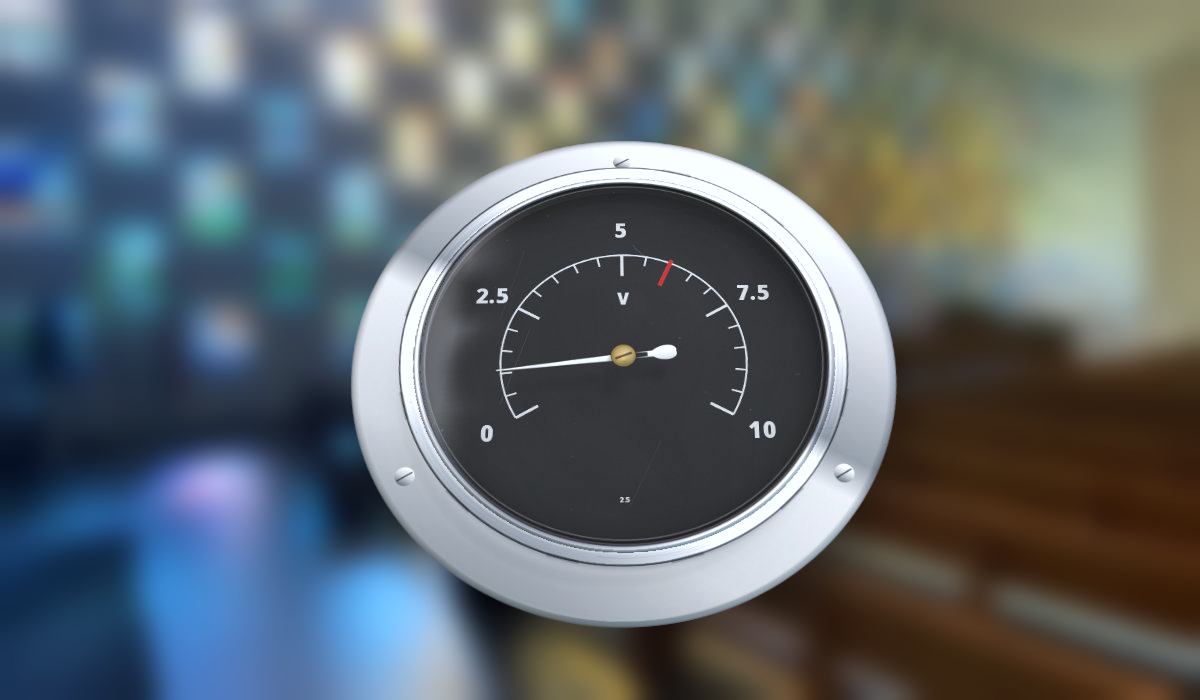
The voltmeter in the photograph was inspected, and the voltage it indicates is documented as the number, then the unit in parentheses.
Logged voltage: 1 (V)
